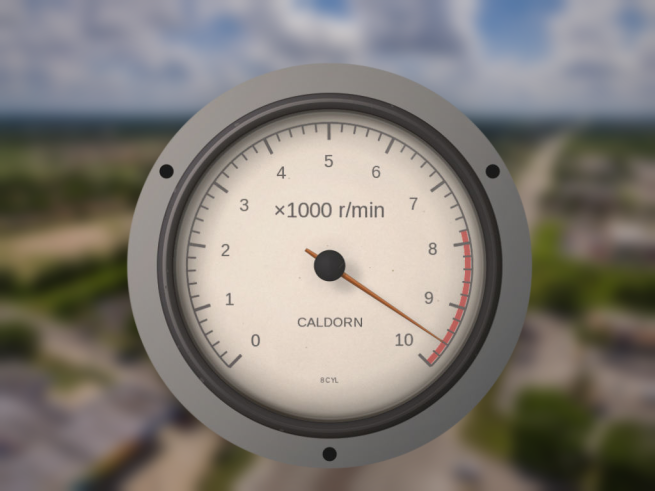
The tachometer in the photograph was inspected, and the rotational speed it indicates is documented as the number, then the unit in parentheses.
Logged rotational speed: 9600 (rpm)
